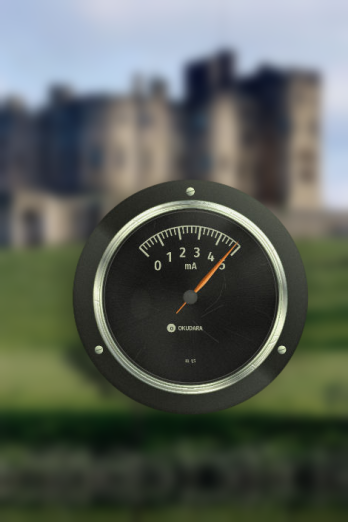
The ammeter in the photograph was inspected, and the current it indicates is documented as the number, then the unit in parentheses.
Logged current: 4.8 (mA)
